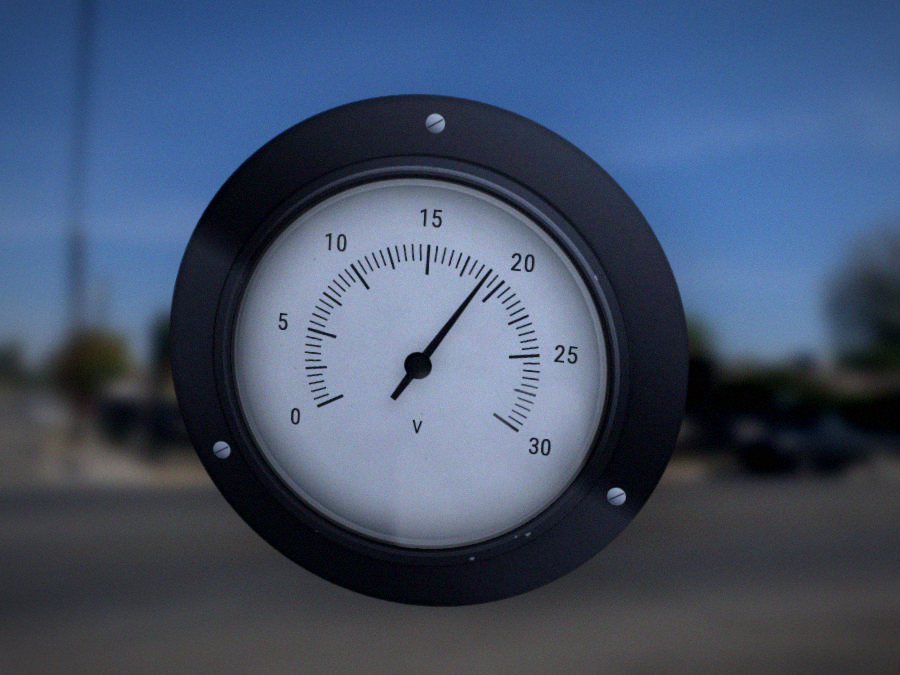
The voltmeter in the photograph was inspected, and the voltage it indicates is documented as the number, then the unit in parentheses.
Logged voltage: 19 (V)
